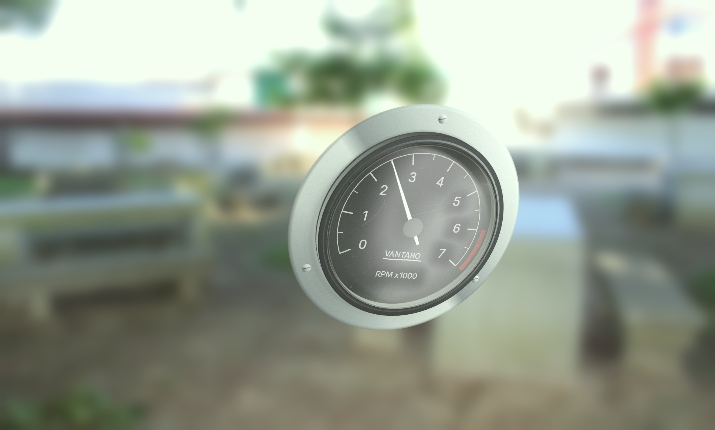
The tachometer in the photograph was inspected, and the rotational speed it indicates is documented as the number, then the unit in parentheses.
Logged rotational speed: 2500 (rpm)
